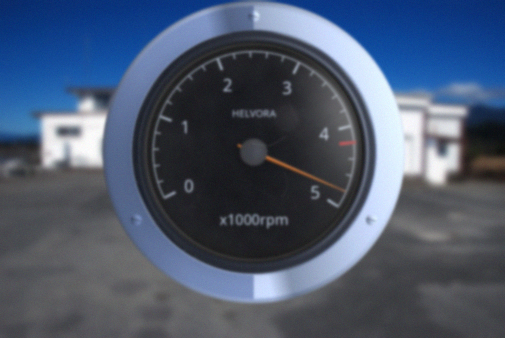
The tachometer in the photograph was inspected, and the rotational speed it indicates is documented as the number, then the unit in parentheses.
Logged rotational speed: 4800 (rpm)
